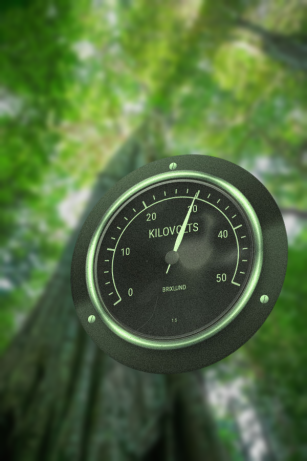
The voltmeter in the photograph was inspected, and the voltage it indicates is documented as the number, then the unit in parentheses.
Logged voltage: 30 (kV)
